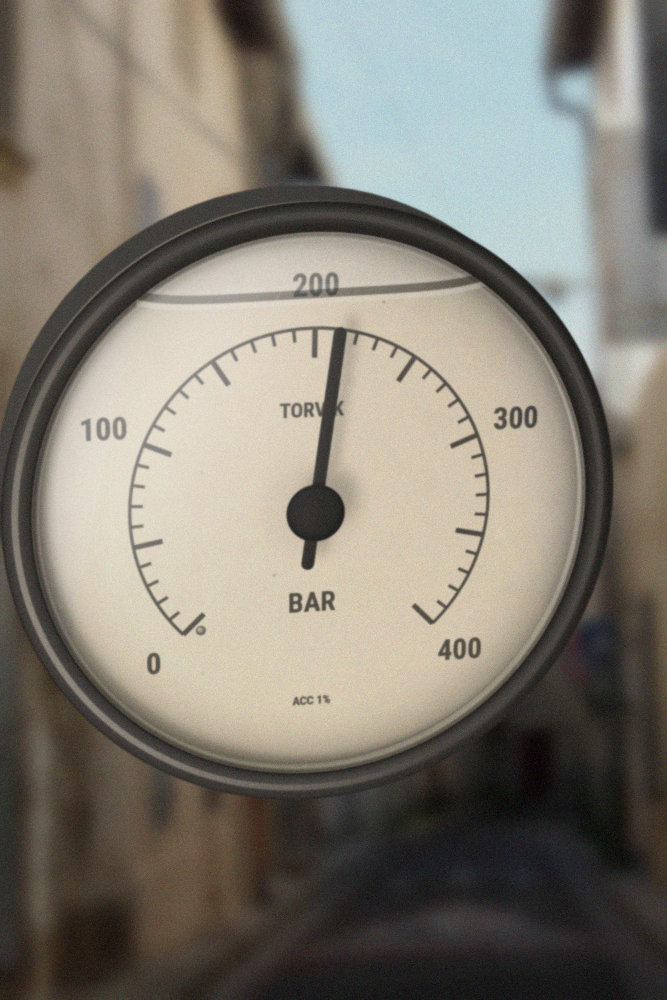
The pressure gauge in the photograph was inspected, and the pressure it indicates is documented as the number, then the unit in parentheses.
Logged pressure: 210 (bar)
